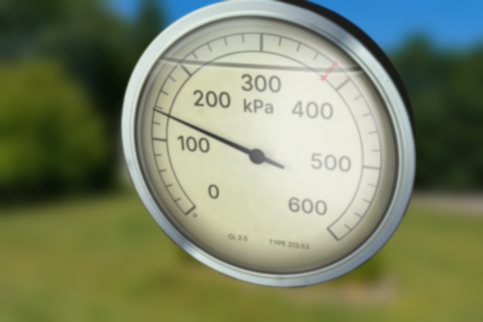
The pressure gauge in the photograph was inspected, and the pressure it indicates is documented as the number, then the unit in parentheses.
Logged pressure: 140 (kPa)
